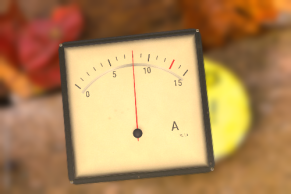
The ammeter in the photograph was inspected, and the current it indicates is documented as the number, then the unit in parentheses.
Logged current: 8 (A)
